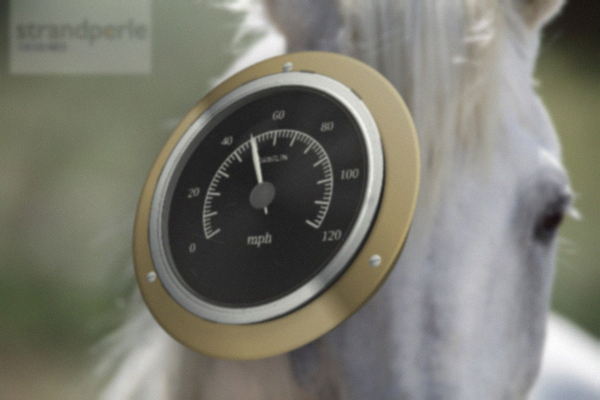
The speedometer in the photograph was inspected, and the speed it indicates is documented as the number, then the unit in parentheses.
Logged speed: 50 (mph)
